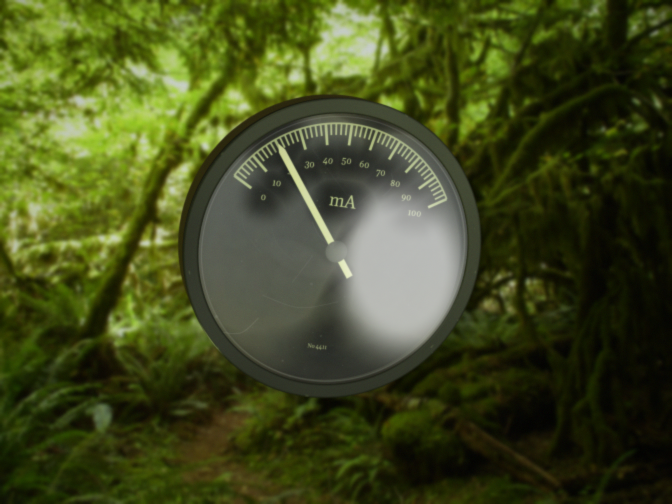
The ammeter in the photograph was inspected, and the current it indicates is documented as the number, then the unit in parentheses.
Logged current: 20 (mA)
